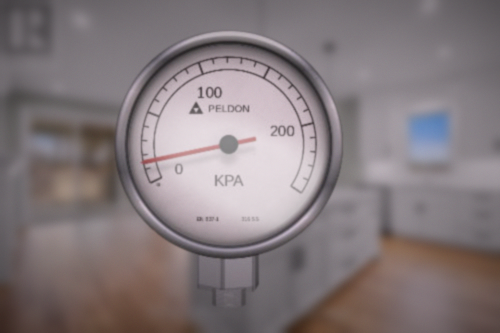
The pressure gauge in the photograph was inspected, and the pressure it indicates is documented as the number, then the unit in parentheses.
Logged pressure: 15 (kPa)
